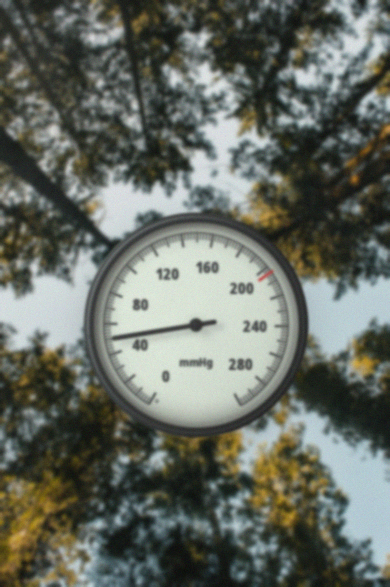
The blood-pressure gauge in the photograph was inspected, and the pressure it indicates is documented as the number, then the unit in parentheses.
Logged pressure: 50 (mmHg)
